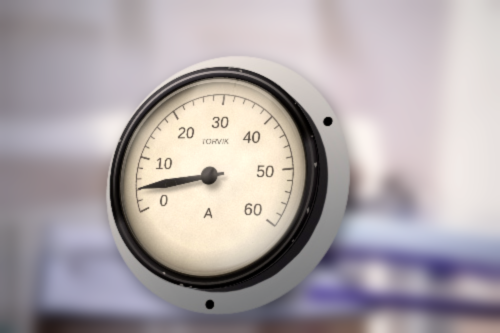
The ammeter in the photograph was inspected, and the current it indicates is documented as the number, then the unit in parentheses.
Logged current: 4 (A)
